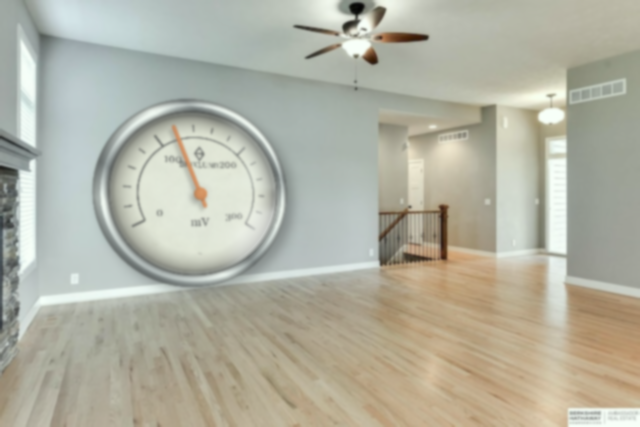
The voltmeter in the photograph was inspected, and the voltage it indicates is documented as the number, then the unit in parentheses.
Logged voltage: 120 (mV)
